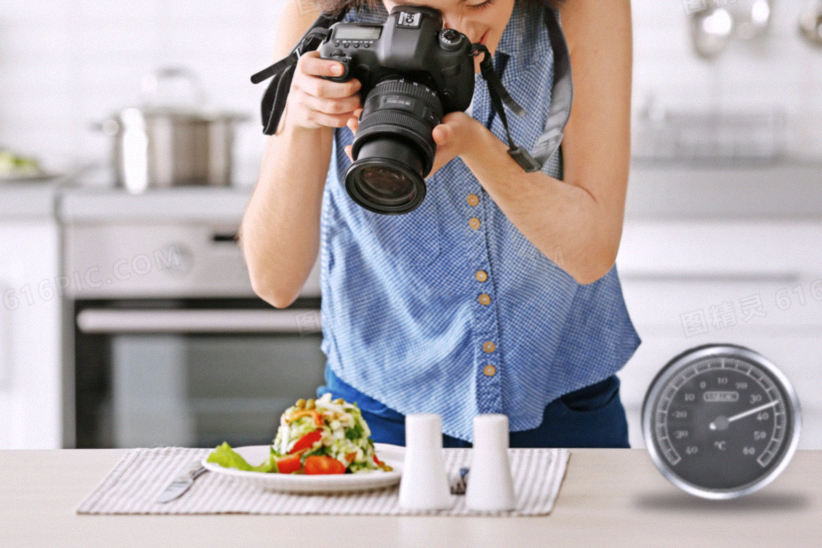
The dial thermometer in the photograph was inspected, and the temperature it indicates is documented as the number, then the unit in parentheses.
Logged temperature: 35 (°C)
